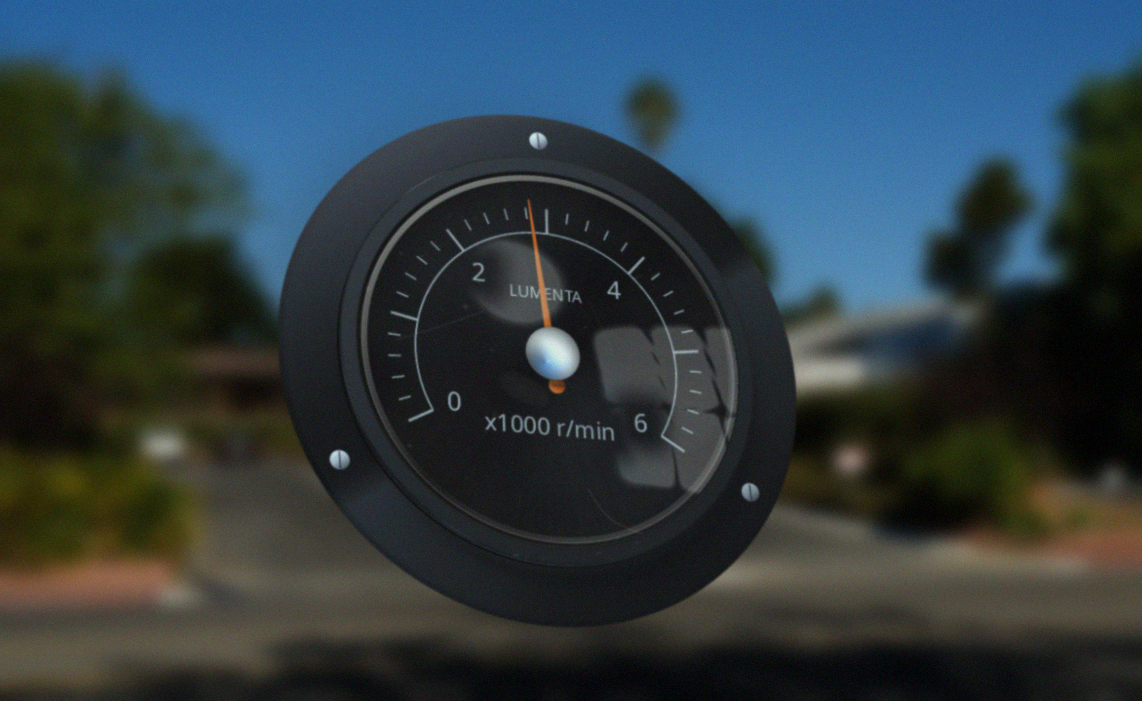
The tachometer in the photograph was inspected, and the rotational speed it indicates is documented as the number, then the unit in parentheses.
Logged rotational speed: 2800 (rpm)
